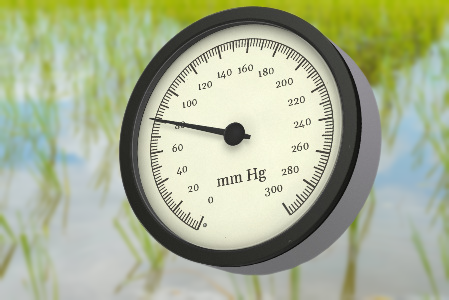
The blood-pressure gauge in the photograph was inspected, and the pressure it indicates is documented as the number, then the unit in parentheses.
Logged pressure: 80 (mmHg)
